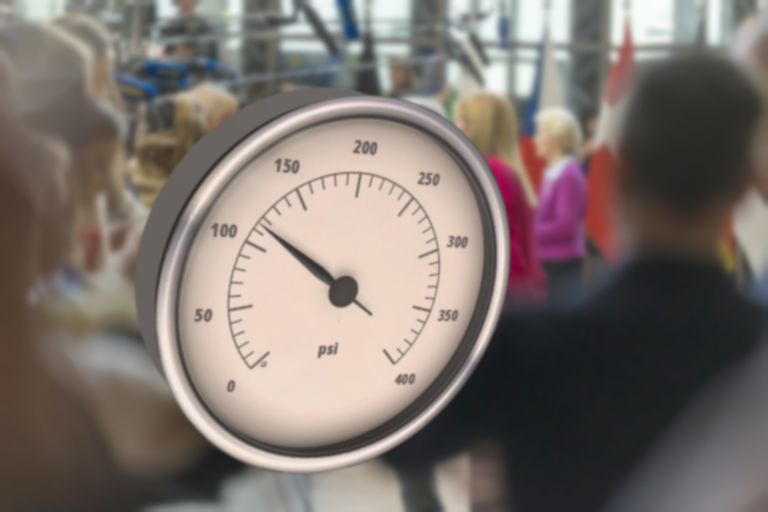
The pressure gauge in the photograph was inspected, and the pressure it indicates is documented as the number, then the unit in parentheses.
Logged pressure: 115 (psi)
